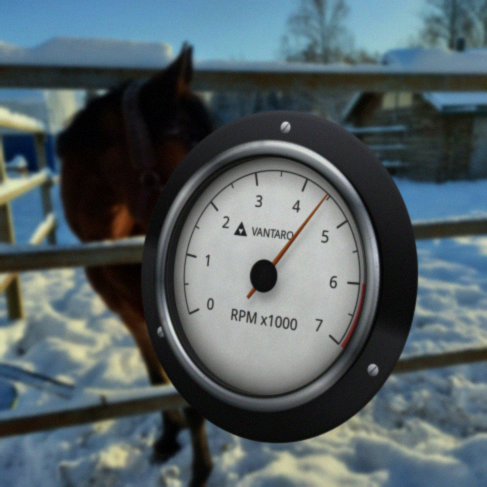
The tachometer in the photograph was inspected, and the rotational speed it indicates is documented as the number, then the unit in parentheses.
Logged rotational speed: 4500 (rpm)
